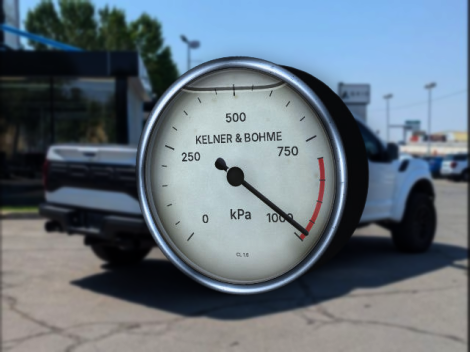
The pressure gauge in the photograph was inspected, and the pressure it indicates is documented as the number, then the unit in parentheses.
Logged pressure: 975 (kPa)
